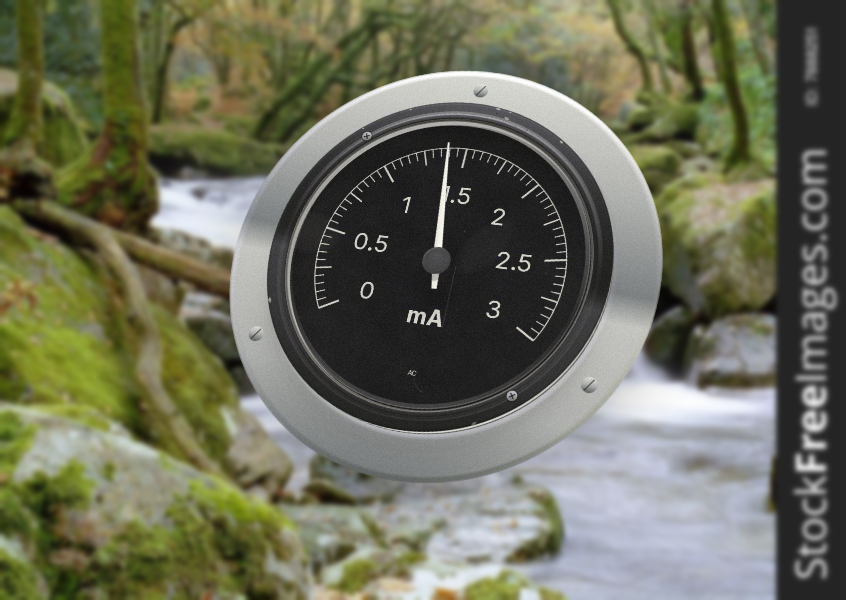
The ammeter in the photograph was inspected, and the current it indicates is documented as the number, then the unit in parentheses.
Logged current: 1.4 (mA)
